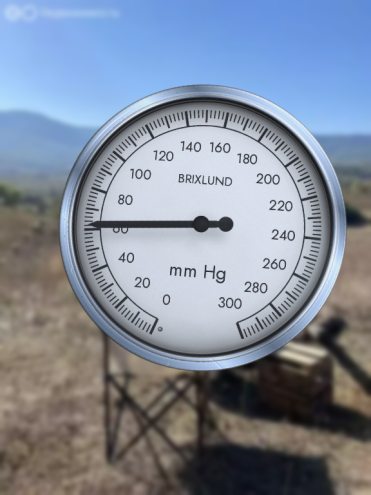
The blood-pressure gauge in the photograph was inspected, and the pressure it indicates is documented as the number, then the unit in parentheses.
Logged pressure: 62 (mmHg)
